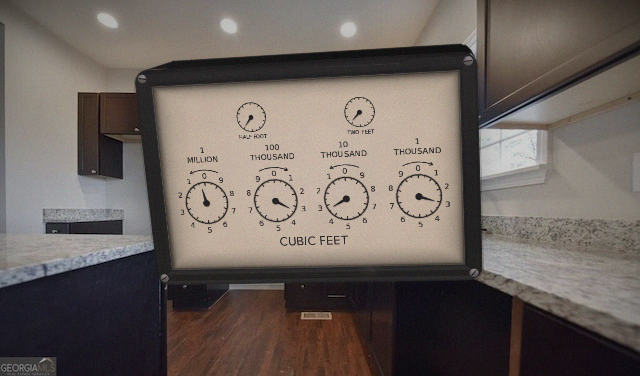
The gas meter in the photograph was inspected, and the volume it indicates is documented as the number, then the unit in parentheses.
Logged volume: 33300 (ft³)
